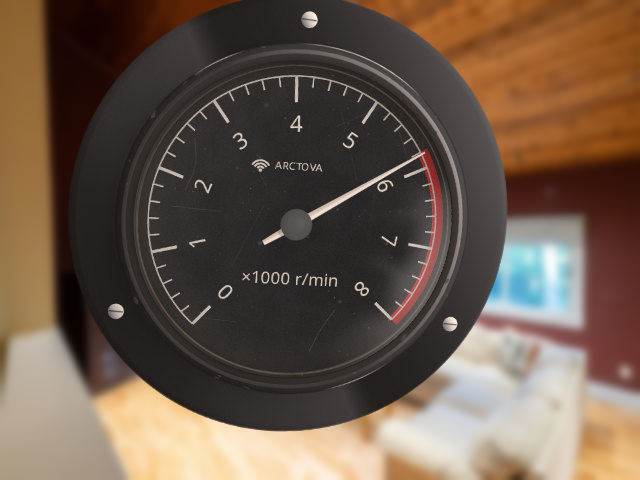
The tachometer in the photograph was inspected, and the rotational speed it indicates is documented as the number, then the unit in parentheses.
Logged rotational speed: 5800 (rpm)
